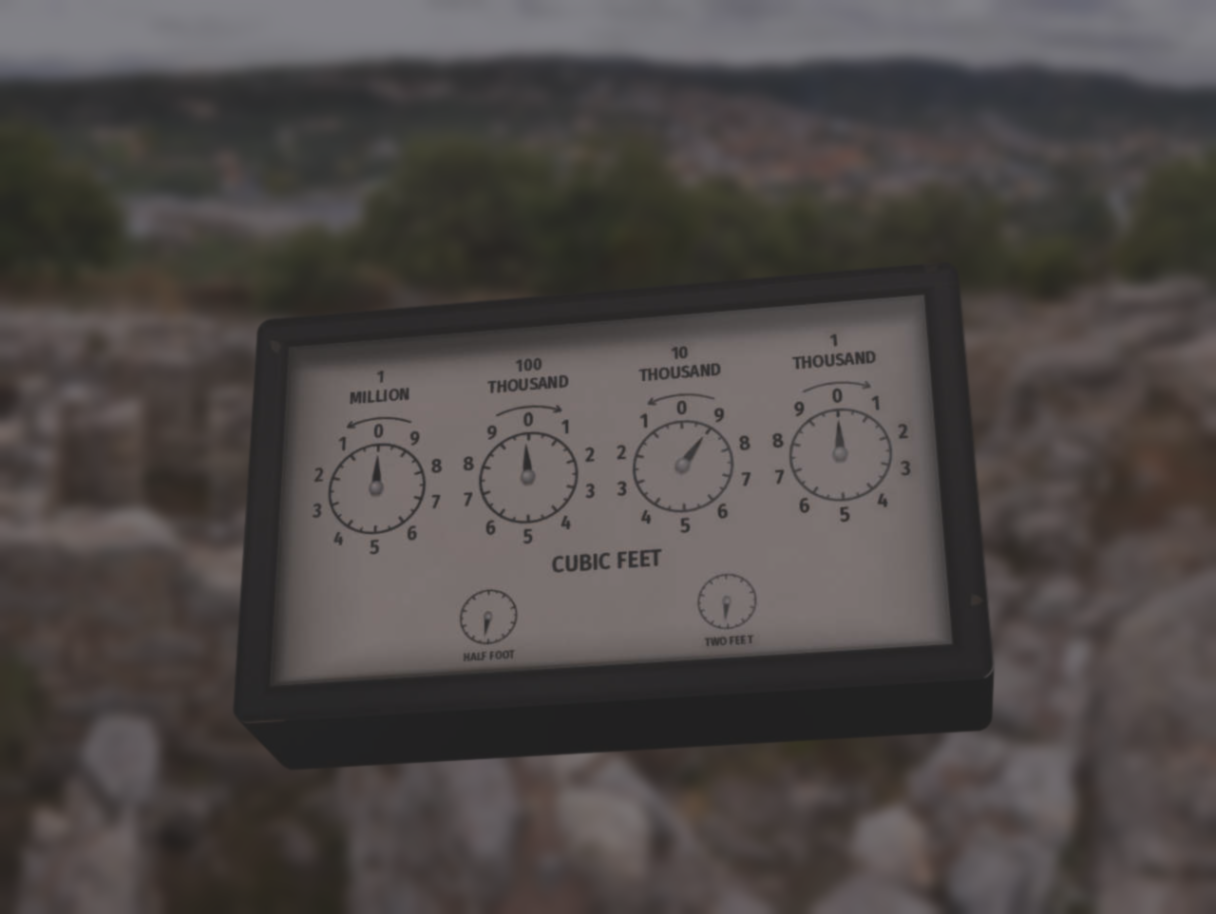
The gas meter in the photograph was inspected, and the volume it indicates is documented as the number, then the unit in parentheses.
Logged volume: 999000 (ft³)
